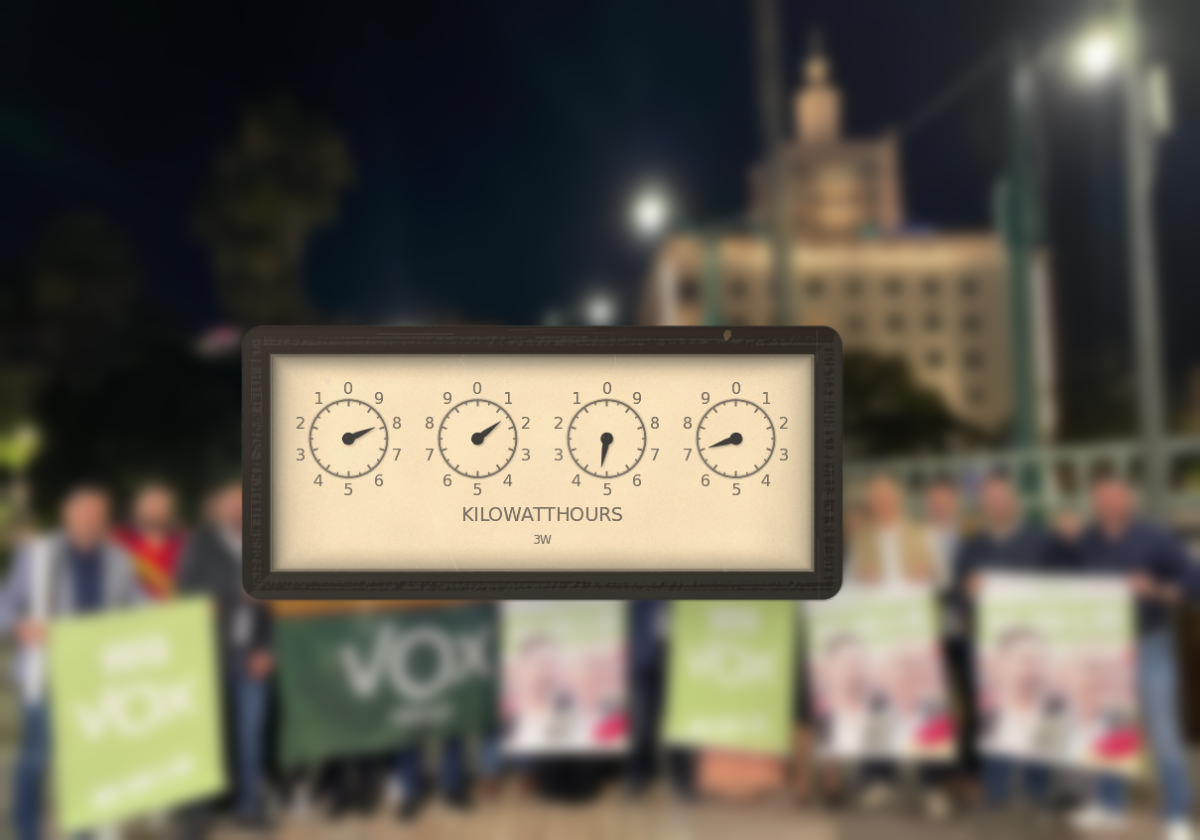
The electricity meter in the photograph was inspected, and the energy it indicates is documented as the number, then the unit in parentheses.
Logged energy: 8147 (kWh)
